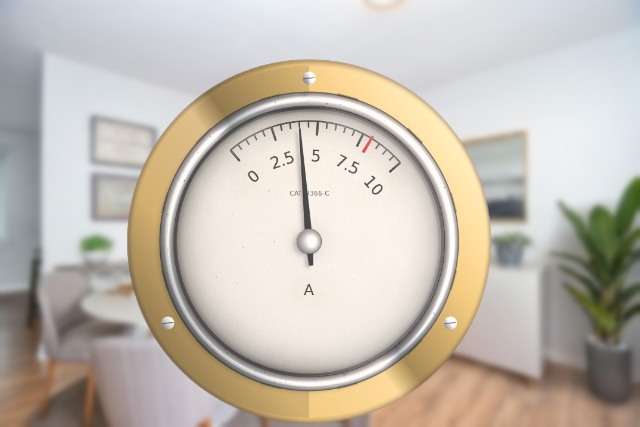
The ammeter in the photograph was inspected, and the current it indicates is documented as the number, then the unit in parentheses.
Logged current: 4 (A)
